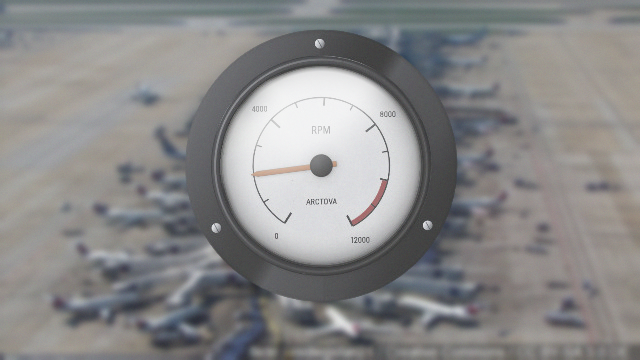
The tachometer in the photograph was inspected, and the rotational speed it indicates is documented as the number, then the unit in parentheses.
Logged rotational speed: 2000 (rpm)
